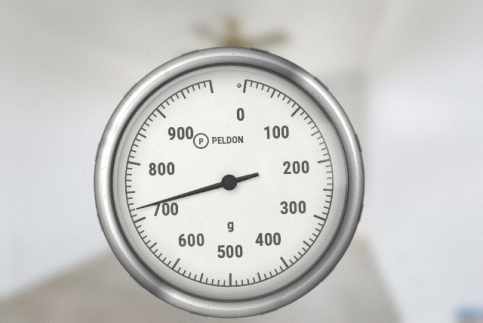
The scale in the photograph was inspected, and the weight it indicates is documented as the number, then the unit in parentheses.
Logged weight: 720 (g)
